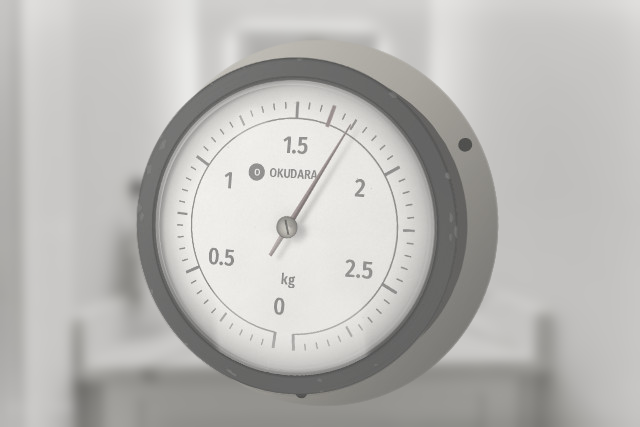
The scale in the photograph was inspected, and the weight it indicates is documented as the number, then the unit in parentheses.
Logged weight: 1.75 (kg)
